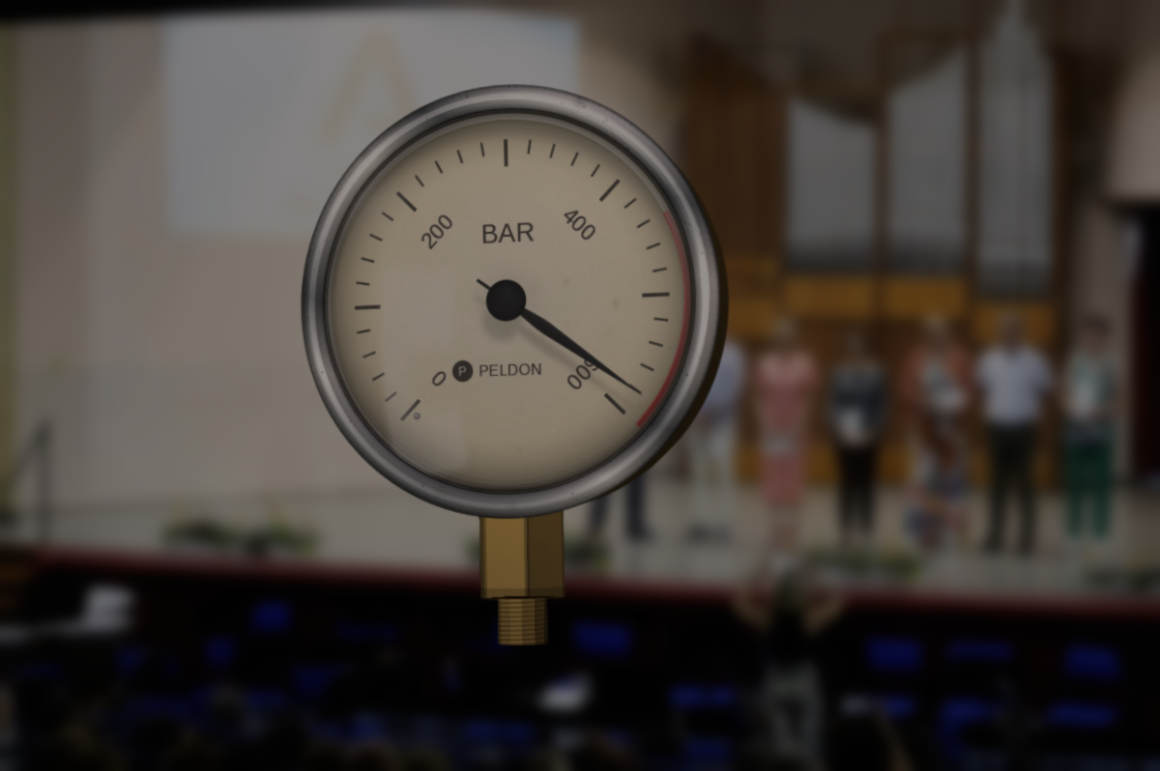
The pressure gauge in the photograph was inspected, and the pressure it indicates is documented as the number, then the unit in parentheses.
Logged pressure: 580 (bar)
